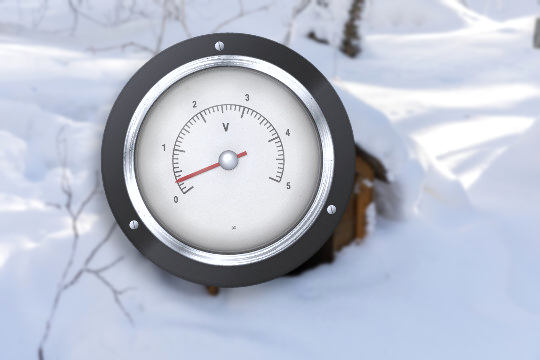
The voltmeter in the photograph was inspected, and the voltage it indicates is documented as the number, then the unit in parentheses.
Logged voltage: 0.3 (V)
